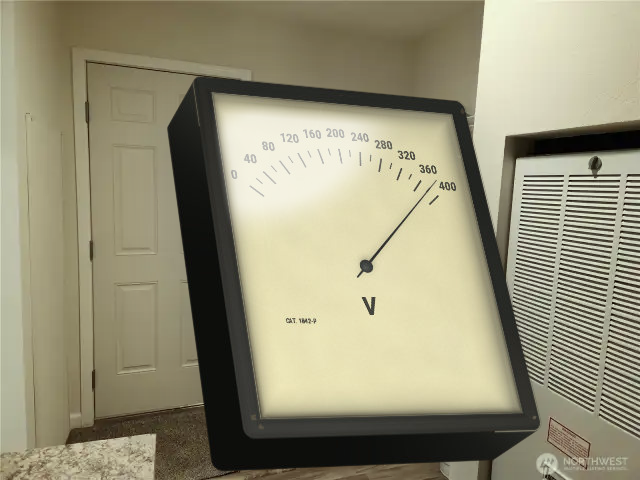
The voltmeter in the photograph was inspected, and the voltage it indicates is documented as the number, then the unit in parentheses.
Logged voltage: 380 (V)
